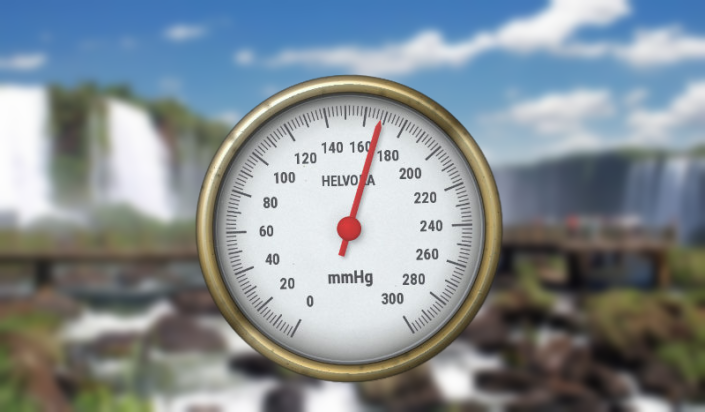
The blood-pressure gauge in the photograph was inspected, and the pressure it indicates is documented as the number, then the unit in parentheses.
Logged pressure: 168 (mmHg)
